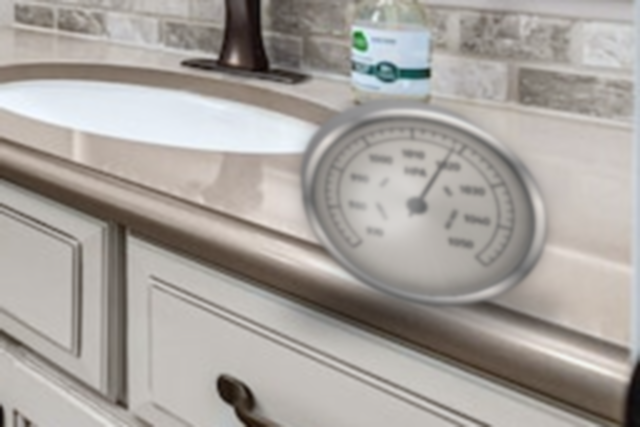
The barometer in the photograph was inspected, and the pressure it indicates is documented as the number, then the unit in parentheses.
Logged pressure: 1018 (hPa)
